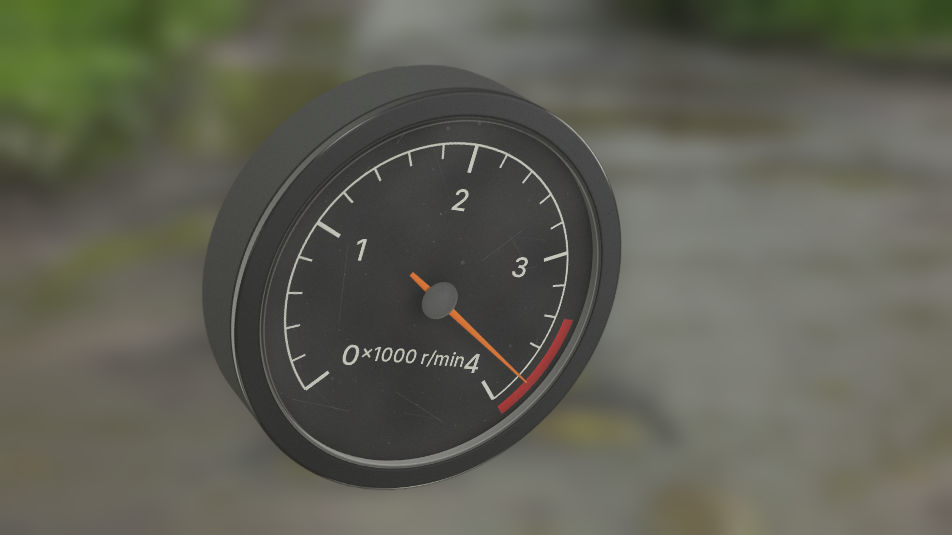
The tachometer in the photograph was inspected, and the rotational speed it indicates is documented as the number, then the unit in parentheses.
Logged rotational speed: 3800 (rpm)
